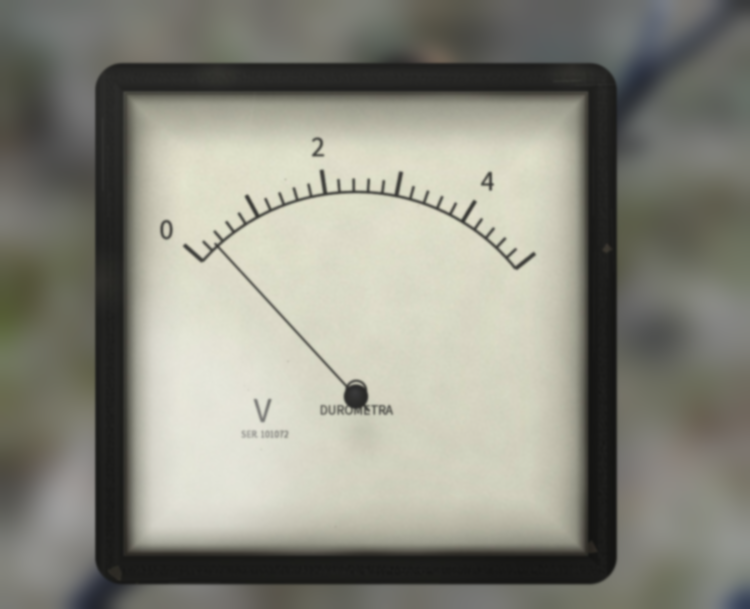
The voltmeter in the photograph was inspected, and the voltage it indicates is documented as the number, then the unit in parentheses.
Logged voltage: 0.3 (V)
